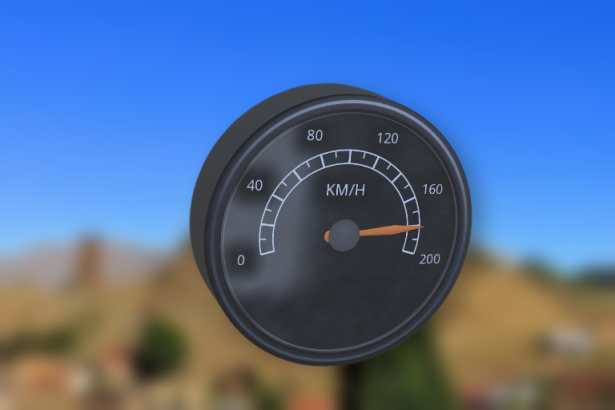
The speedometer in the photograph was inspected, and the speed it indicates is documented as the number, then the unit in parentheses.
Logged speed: 180 (km/h)
